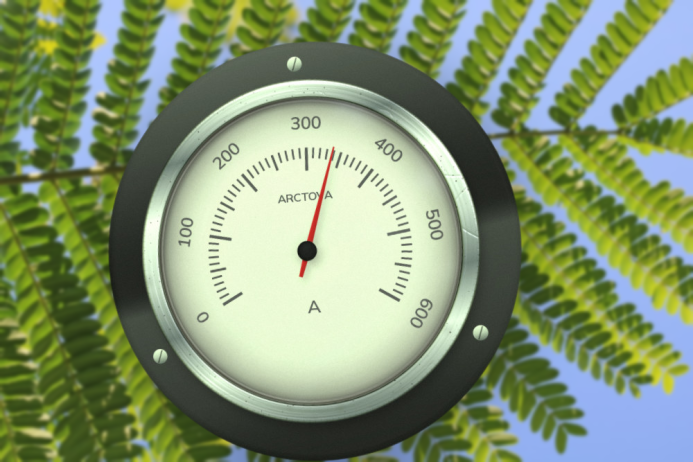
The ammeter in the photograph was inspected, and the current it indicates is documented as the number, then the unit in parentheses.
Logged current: 340 (A)
